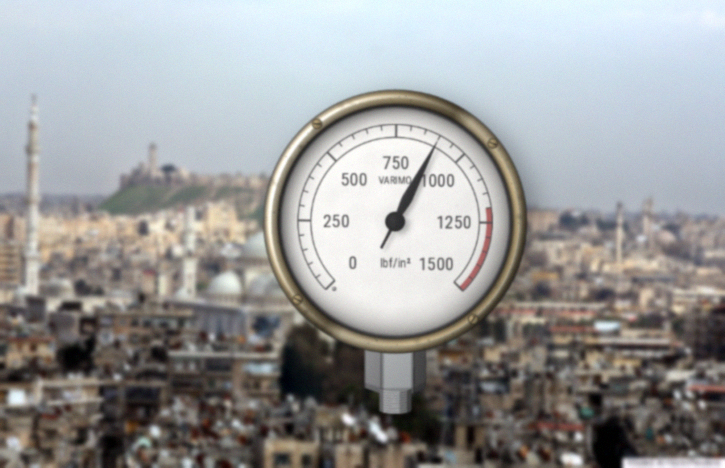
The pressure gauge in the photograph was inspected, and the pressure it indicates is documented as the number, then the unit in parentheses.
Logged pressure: 900 (psi)
